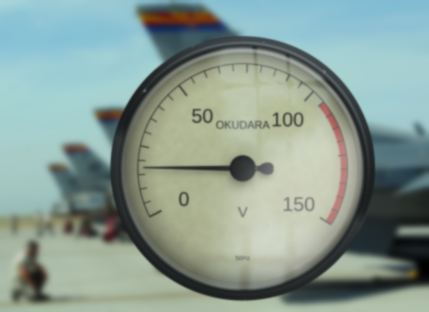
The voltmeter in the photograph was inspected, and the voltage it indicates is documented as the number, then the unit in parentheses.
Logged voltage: 17.5 (V)
